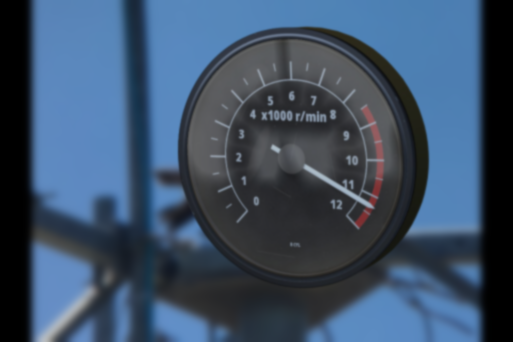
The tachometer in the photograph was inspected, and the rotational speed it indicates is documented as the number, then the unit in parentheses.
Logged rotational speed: 11250 (rpm)
